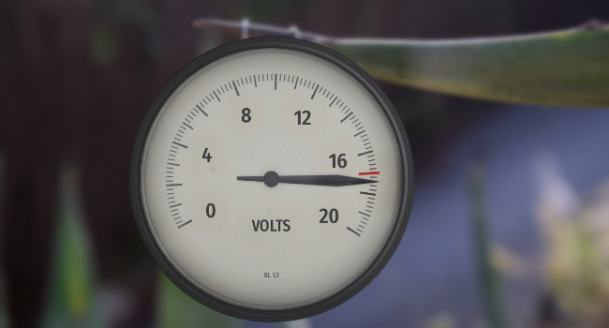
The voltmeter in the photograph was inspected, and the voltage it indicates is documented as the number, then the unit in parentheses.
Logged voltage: 17.4 (V)
